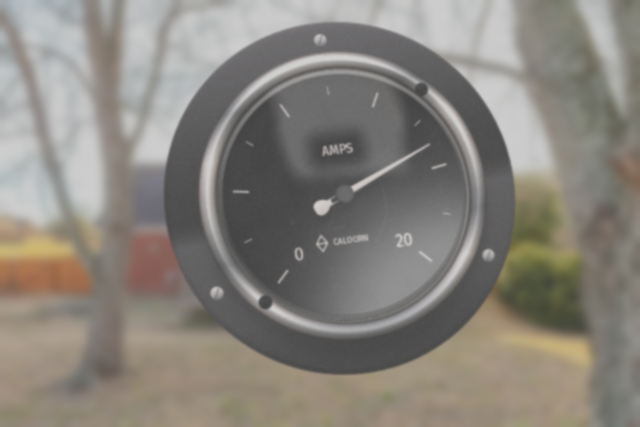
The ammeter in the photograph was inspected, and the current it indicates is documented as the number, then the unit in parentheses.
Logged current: 15 (A)
